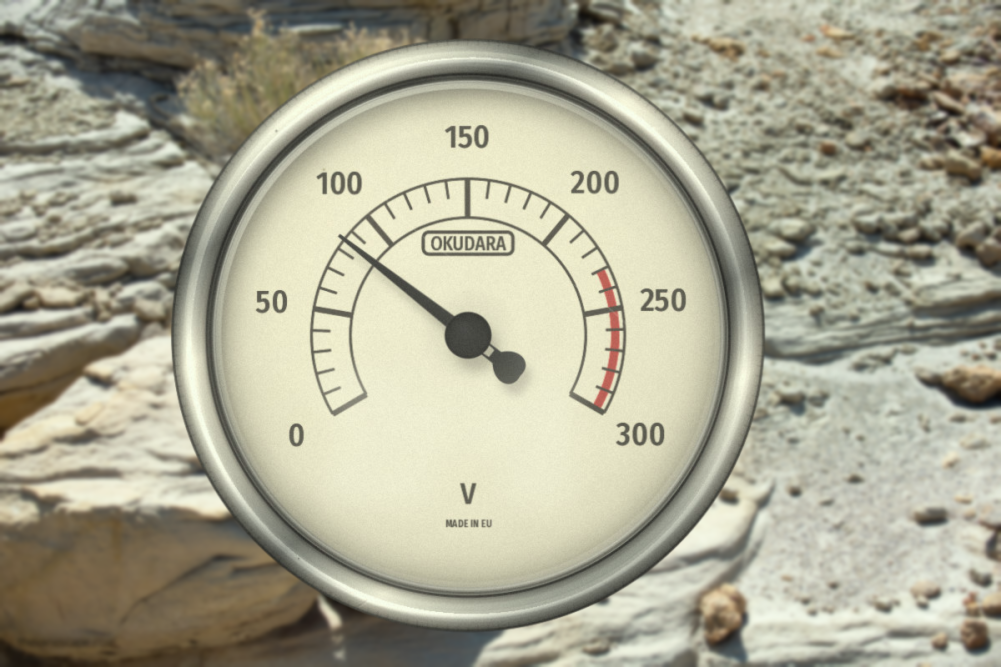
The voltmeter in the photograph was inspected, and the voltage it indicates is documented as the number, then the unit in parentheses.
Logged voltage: 85 (V)
